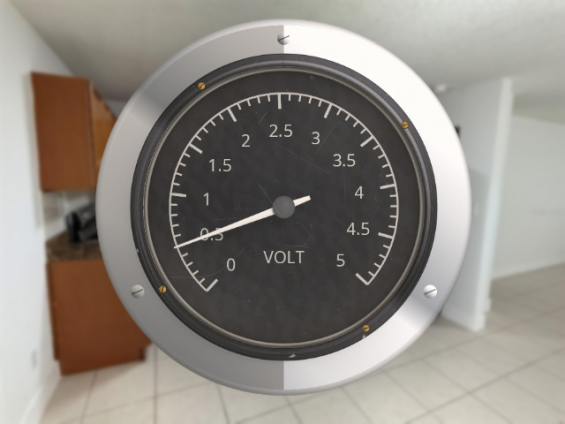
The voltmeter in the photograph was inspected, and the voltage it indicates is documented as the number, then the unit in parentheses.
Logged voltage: 0.5 (V)
